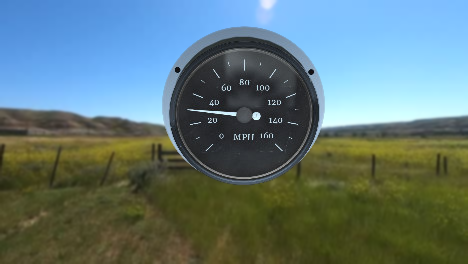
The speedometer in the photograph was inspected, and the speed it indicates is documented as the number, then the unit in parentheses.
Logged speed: 30 (mph)
